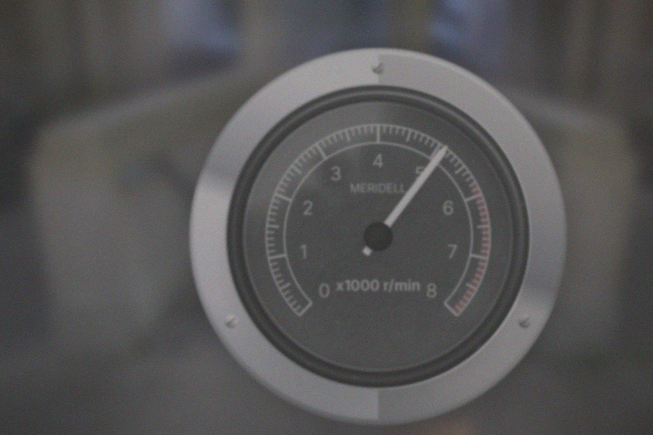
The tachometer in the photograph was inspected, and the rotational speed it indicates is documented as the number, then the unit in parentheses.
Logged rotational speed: 5100 (rpm)
